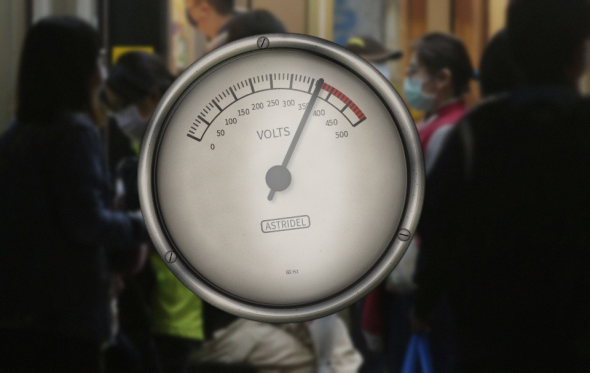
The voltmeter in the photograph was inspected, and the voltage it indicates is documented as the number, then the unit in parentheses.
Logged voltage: 370 (V)
